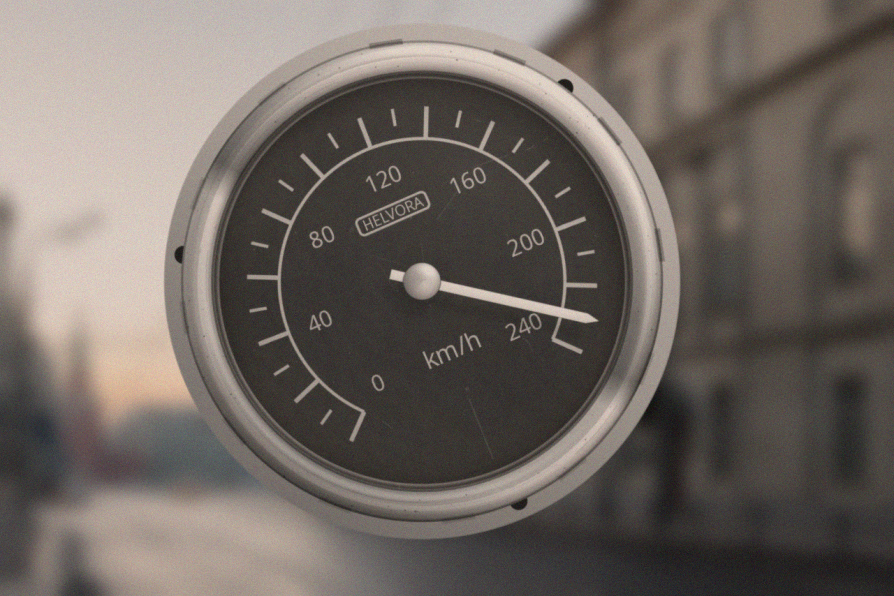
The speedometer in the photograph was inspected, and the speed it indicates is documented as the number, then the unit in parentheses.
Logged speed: 230 (km/h)
